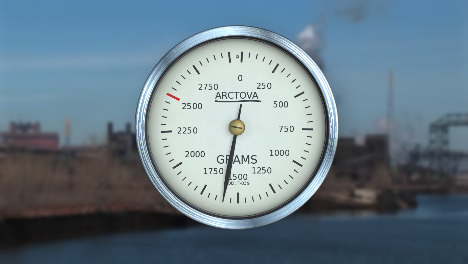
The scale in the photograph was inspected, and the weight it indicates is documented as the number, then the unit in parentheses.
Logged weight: 1600 (g)
